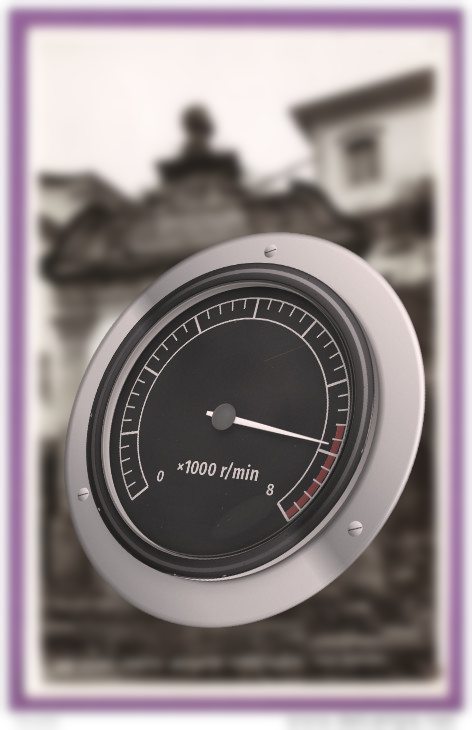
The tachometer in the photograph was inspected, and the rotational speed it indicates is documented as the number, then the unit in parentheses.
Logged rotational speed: 6900 (rpm)
